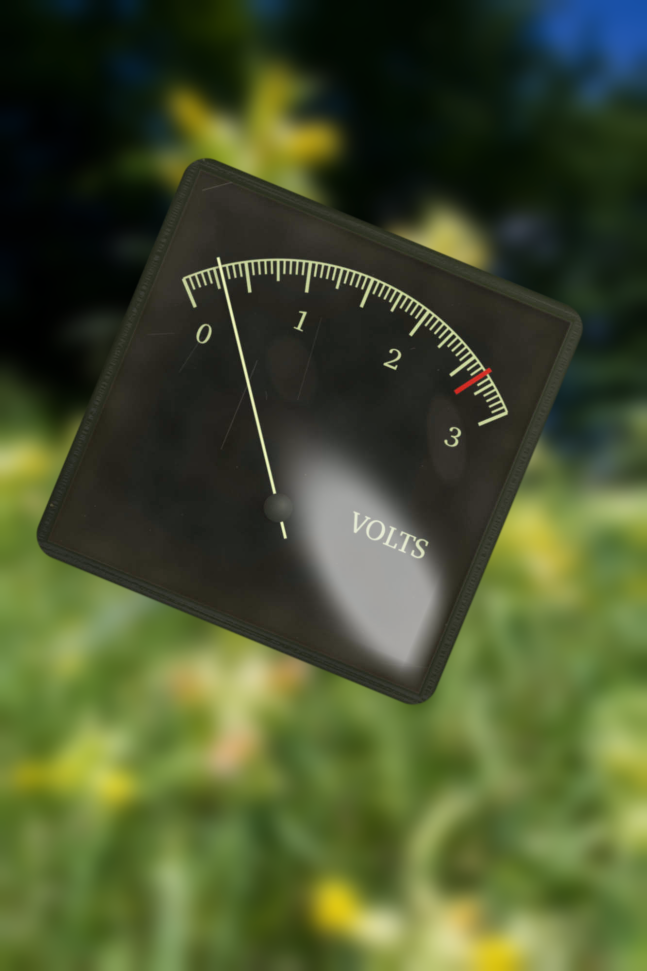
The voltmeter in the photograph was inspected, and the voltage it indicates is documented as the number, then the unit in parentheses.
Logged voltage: 0.3 (V)
